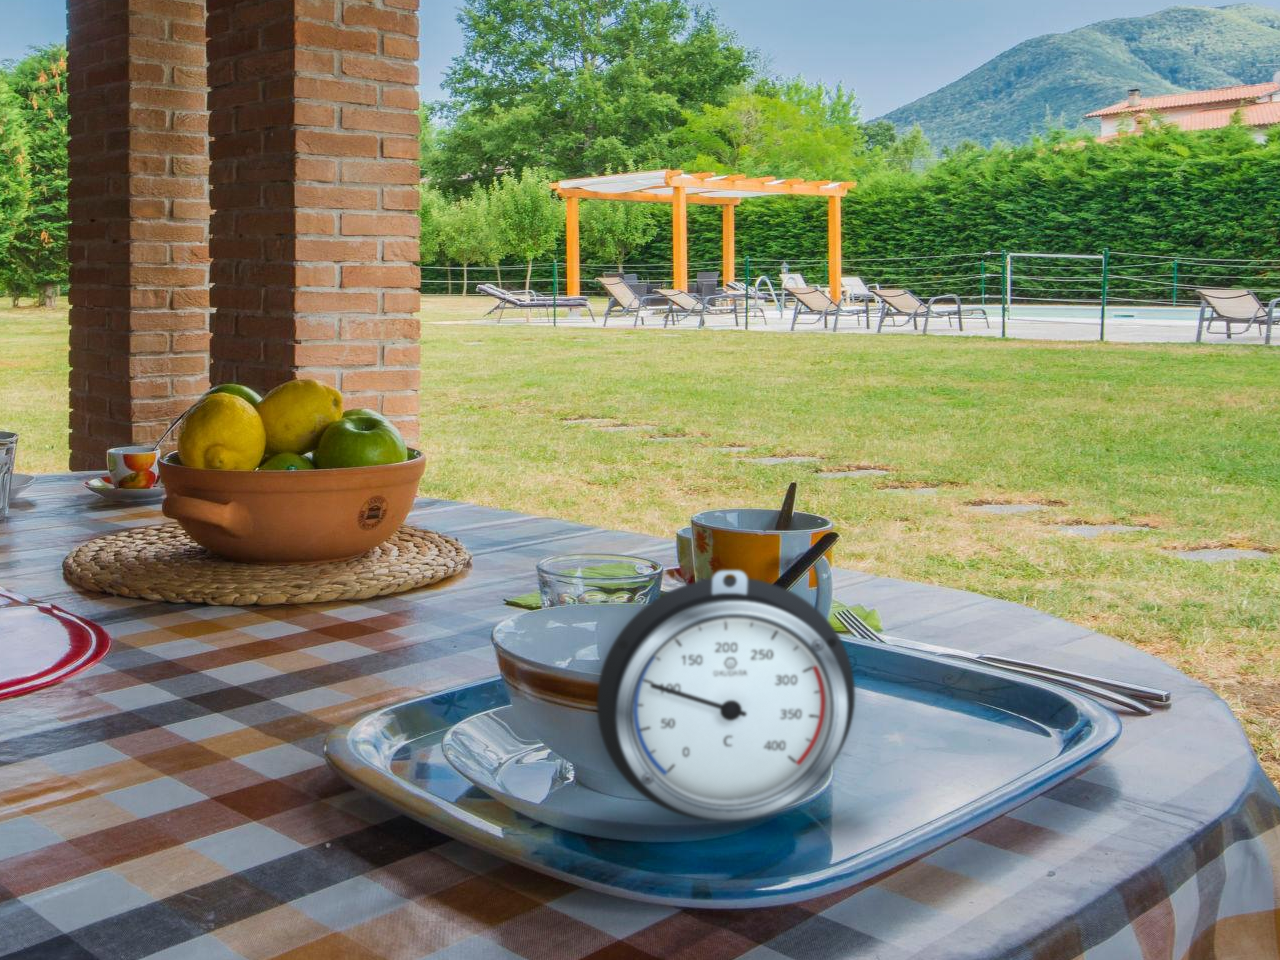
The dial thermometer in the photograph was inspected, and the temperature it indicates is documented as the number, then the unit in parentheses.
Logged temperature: 100 (°C)
